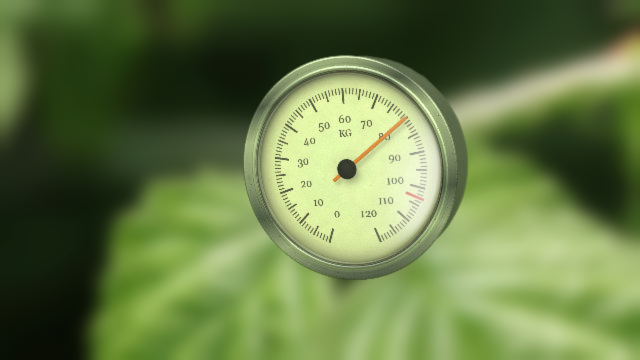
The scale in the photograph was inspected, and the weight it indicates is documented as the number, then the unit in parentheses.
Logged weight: 80 (kg)
